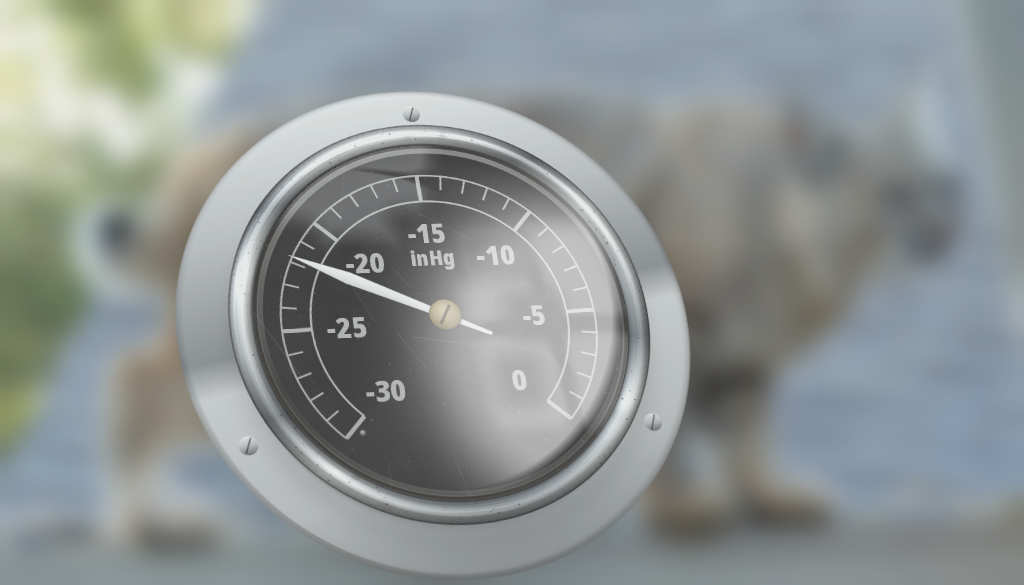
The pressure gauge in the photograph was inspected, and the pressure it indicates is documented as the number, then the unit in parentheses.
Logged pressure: -22 (inHg)
